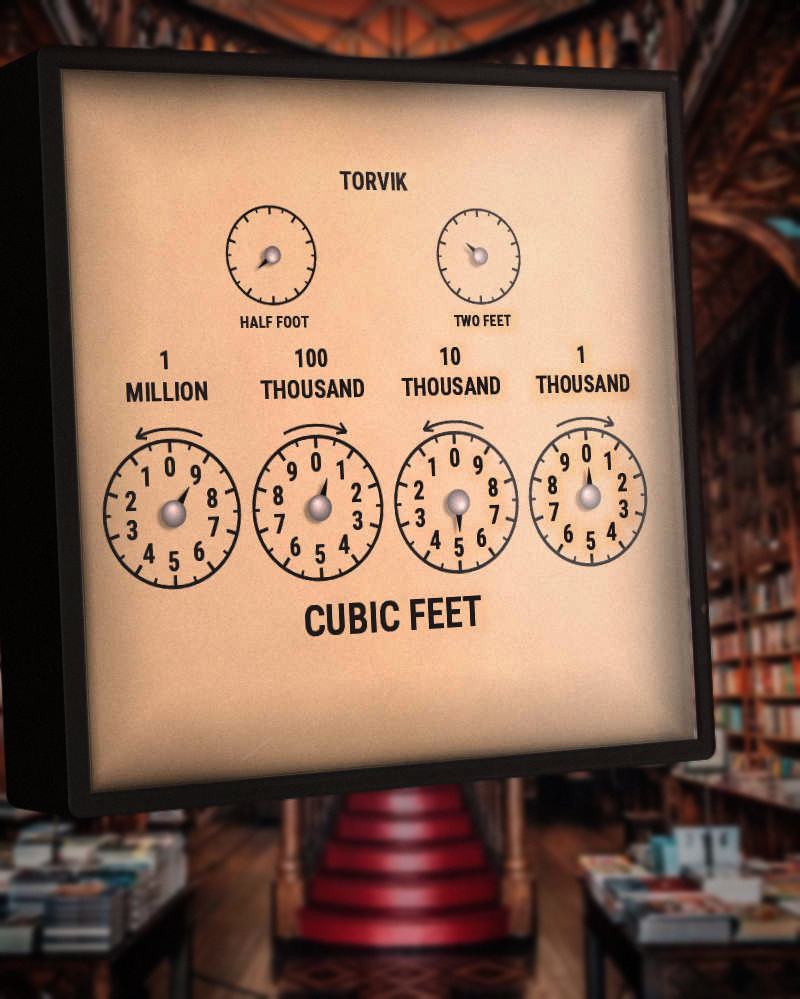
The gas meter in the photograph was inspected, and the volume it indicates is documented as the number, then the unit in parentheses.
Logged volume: 905000 (ft³)
